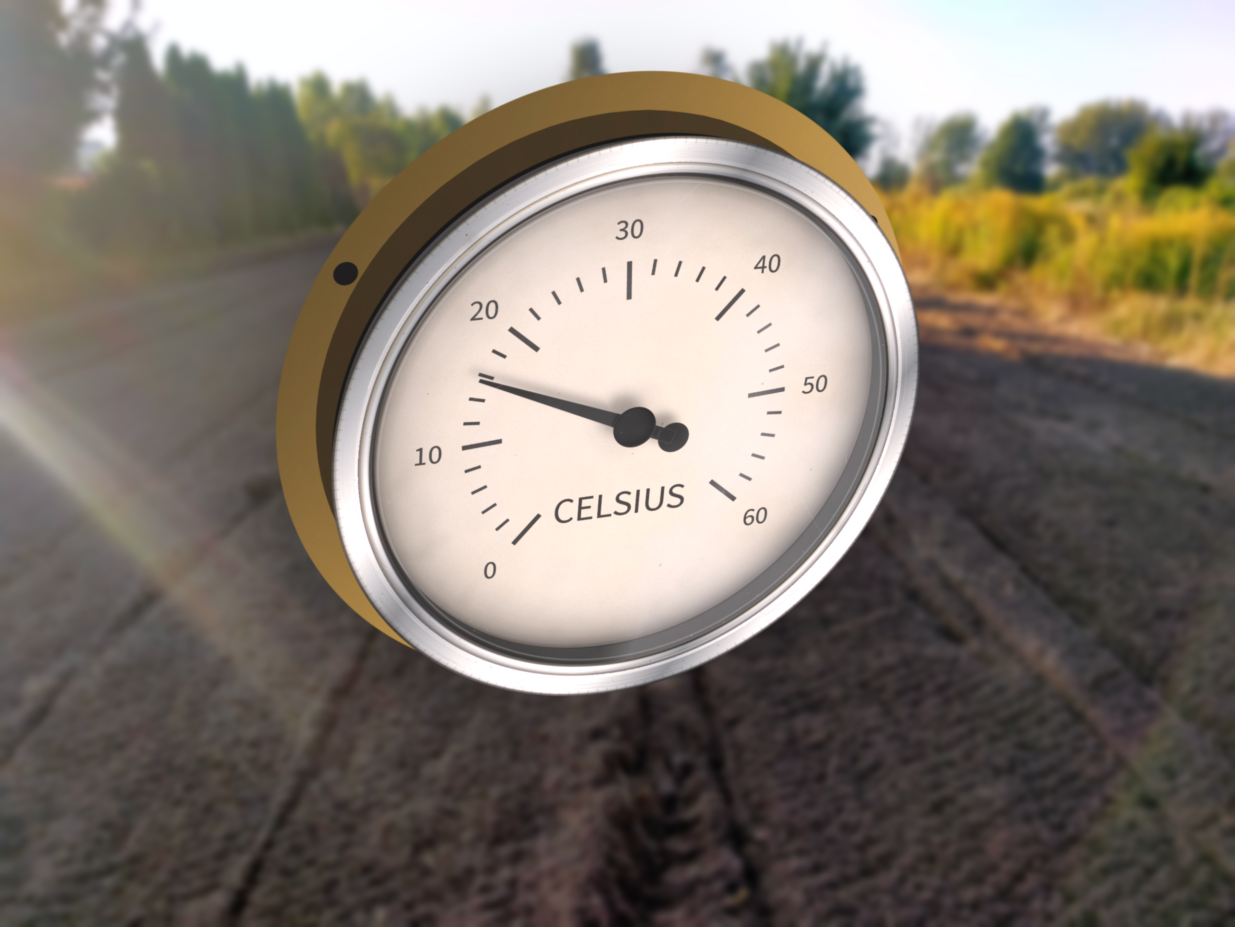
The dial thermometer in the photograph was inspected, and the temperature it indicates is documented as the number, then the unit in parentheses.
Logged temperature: 16 (°C)
